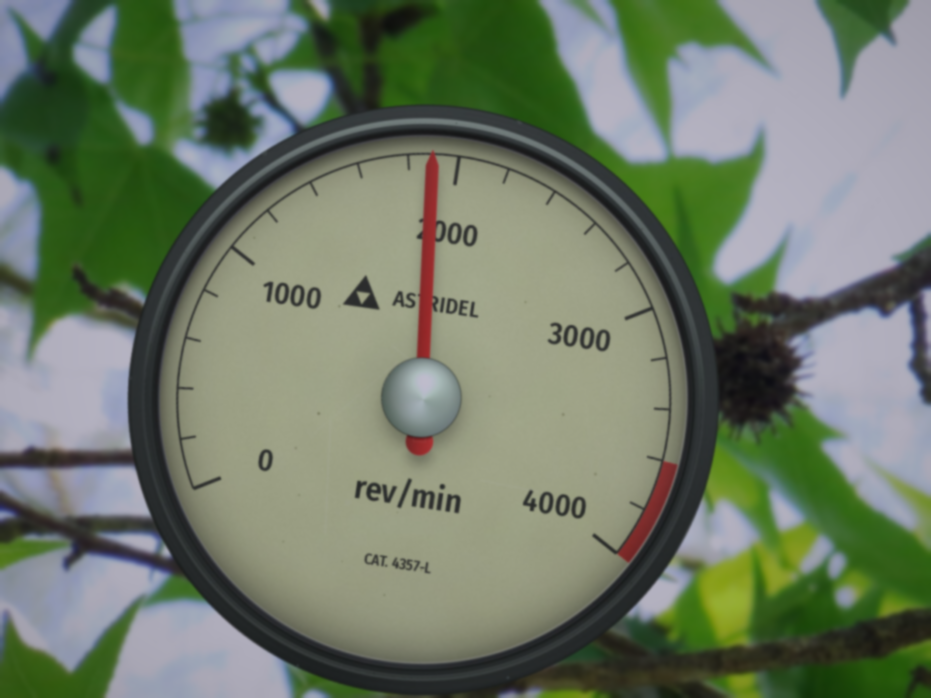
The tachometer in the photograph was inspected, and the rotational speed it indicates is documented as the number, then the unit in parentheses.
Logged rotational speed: 1900 (rpm)
